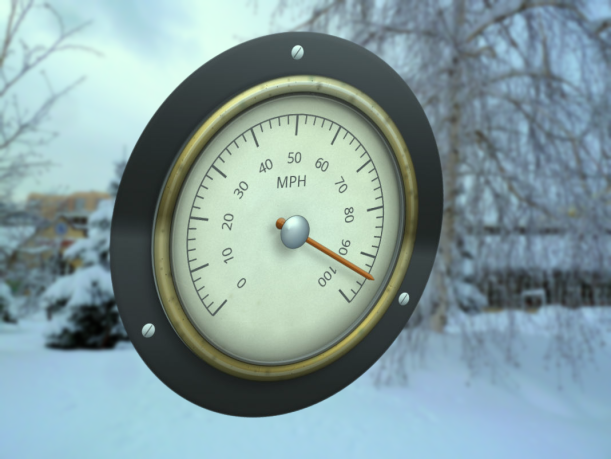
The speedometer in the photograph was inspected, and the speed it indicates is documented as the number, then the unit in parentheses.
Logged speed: 94 (mph)
